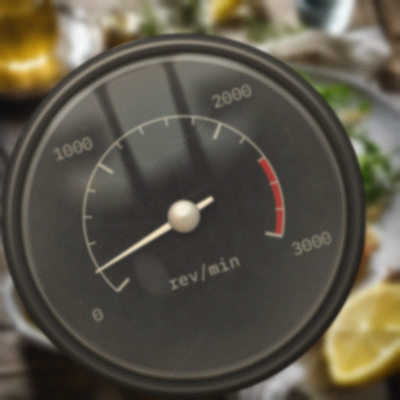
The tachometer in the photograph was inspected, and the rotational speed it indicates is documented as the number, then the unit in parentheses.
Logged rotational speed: 200 (rpm)
